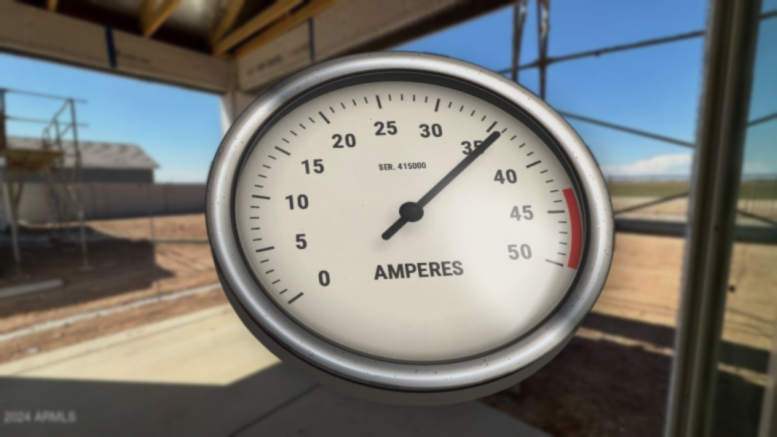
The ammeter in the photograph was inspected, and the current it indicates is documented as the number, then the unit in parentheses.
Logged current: 36 (A)
